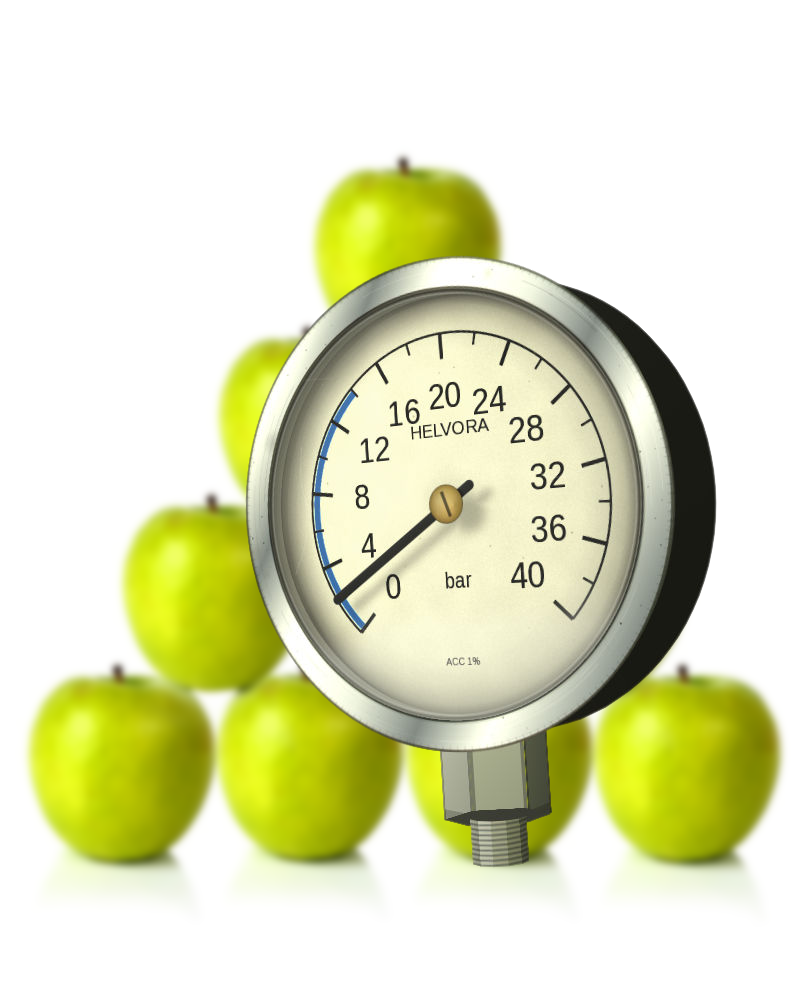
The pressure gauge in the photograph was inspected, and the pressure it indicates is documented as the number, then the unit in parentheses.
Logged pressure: 2 (bar)
